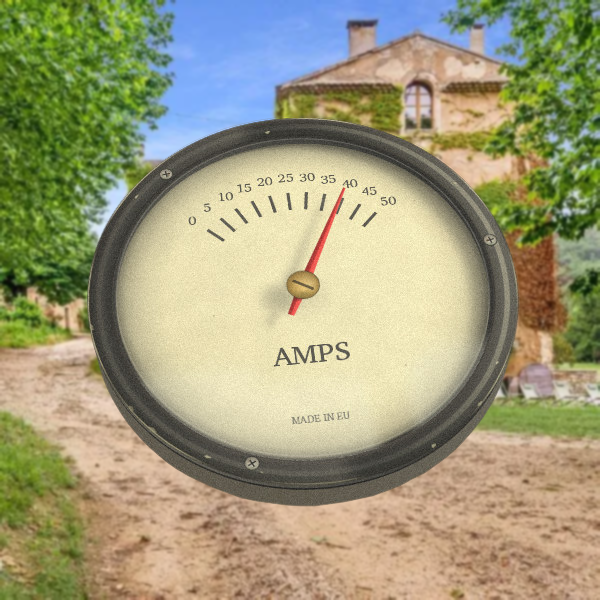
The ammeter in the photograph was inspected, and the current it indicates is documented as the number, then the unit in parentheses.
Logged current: 40 (A)
